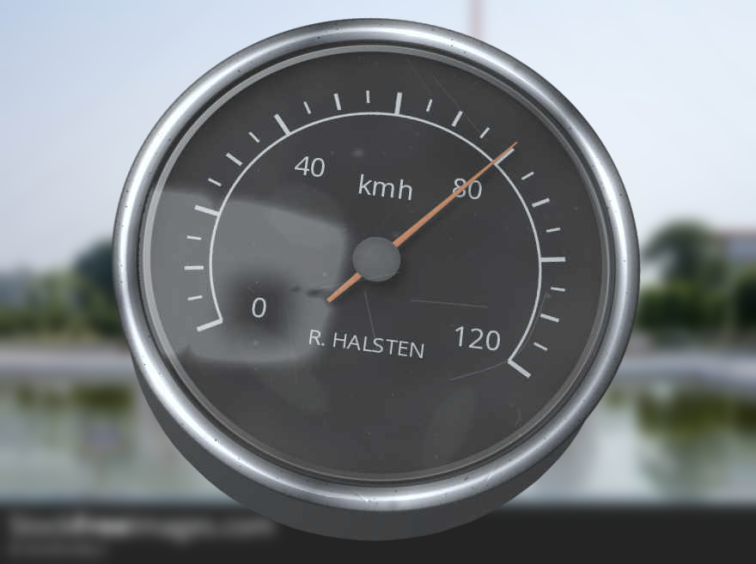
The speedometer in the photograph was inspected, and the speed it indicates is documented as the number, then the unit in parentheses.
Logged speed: 80 (km/h)
